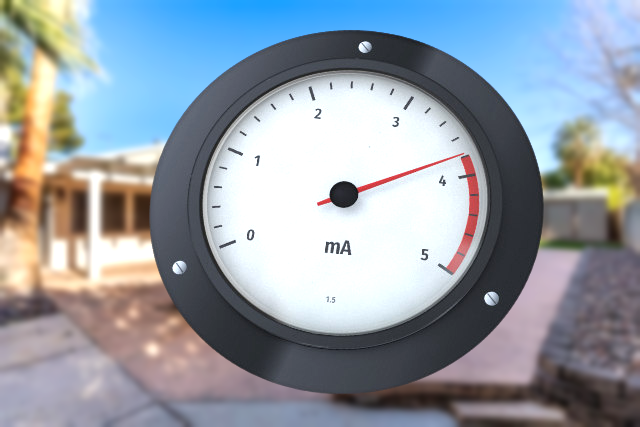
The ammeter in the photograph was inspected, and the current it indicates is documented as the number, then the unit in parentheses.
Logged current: 3.8 (mA)
